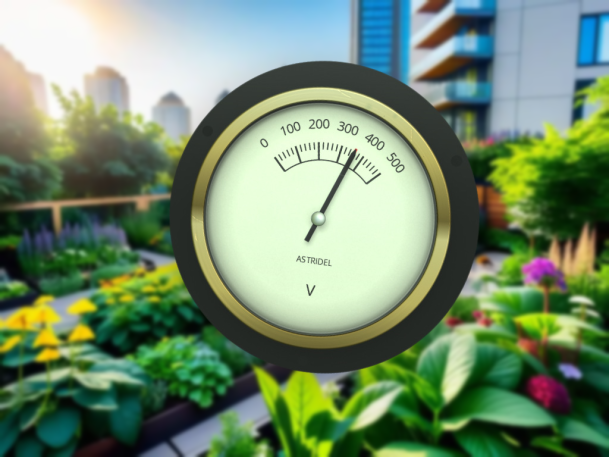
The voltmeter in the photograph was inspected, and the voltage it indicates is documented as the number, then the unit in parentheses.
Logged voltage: 360 (V)
